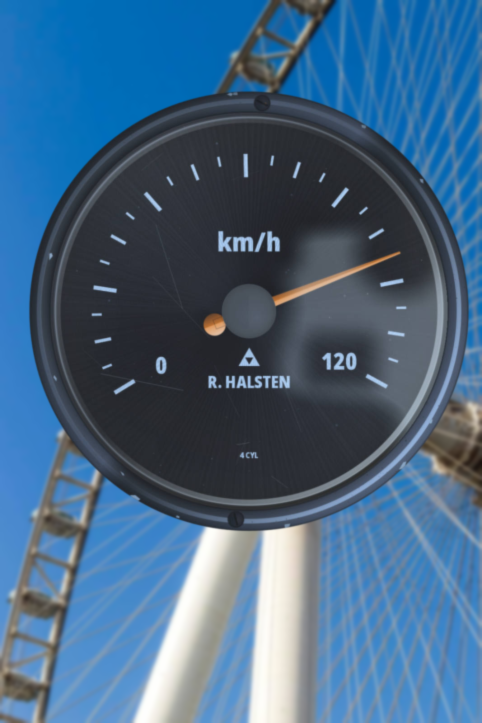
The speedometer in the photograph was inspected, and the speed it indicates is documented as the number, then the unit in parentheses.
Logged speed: 95 (km/h)
